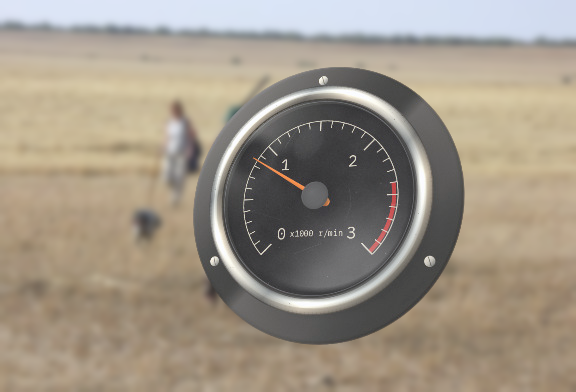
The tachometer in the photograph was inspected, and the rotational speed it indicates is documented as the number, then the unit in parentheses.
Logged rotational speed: 850 (rpm)
